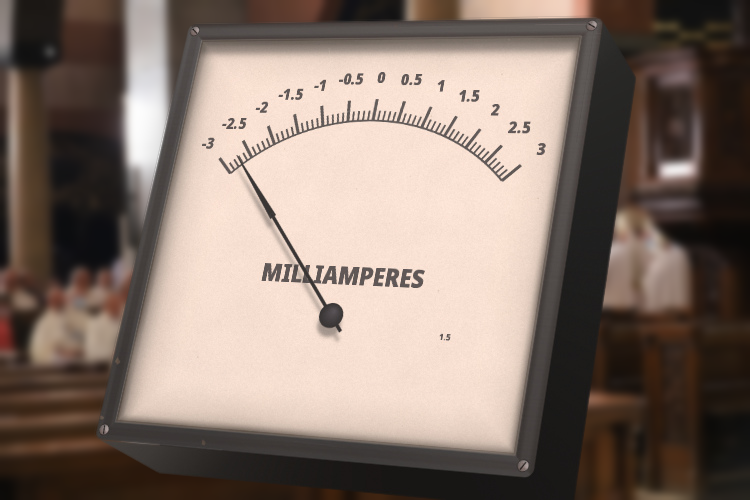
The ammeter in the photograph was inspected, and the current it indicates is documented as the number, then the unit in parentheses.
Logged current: -2.7 (mA)
